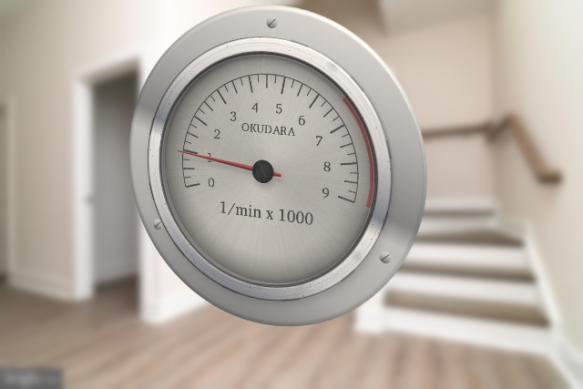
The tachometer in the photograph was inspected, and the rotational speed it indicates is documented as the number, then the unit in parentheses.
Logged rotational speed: 1000 (rpm)
